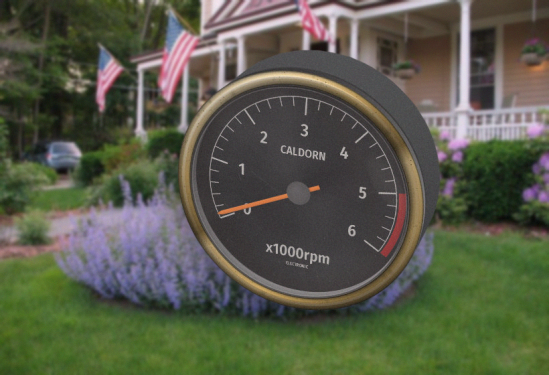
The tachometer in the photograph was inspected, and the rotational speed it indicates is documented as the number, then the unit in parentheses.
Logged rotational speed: 100 (rpm)
